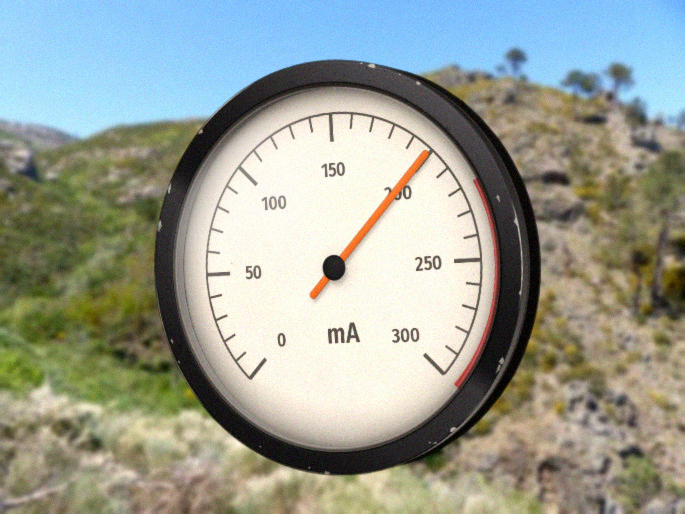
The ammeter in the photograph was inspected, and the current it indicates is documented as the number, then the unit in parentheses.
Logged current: 200 (mA)
